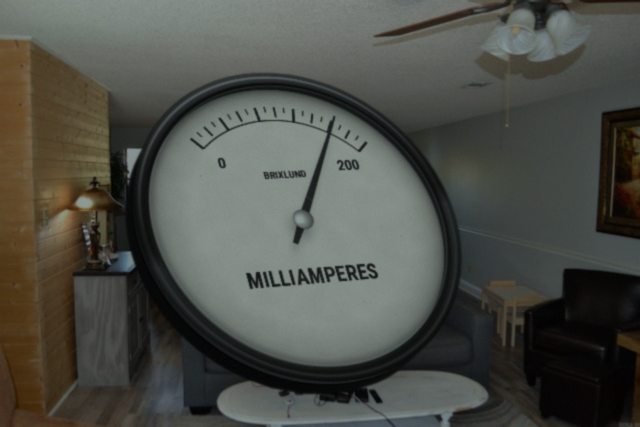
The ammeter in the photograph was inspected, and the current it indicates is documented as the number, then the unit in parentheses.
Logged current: 160 (mA)
